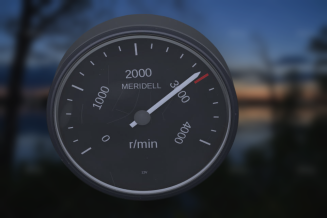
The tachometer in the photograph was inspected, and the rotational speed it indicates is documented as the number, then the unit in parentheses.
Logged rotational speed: 2900 (rpm)
